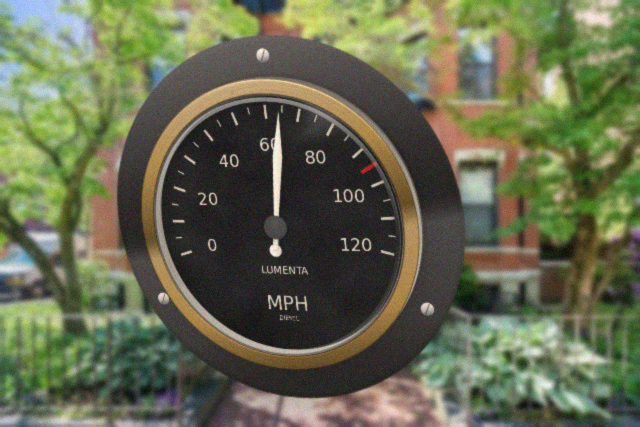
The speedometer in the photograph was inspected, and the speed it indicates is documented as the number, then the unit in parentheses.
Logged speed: 65 (mph)
